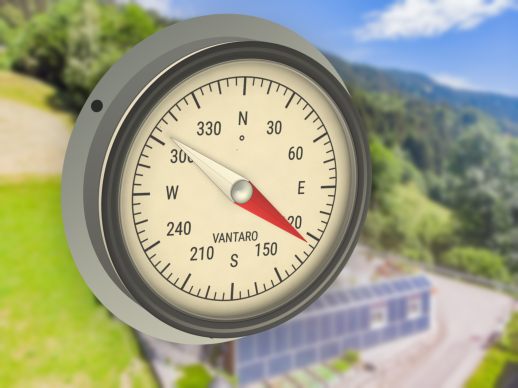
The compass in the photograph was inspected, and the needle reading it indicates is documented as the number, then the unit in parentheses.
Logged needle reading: 125 (°)
